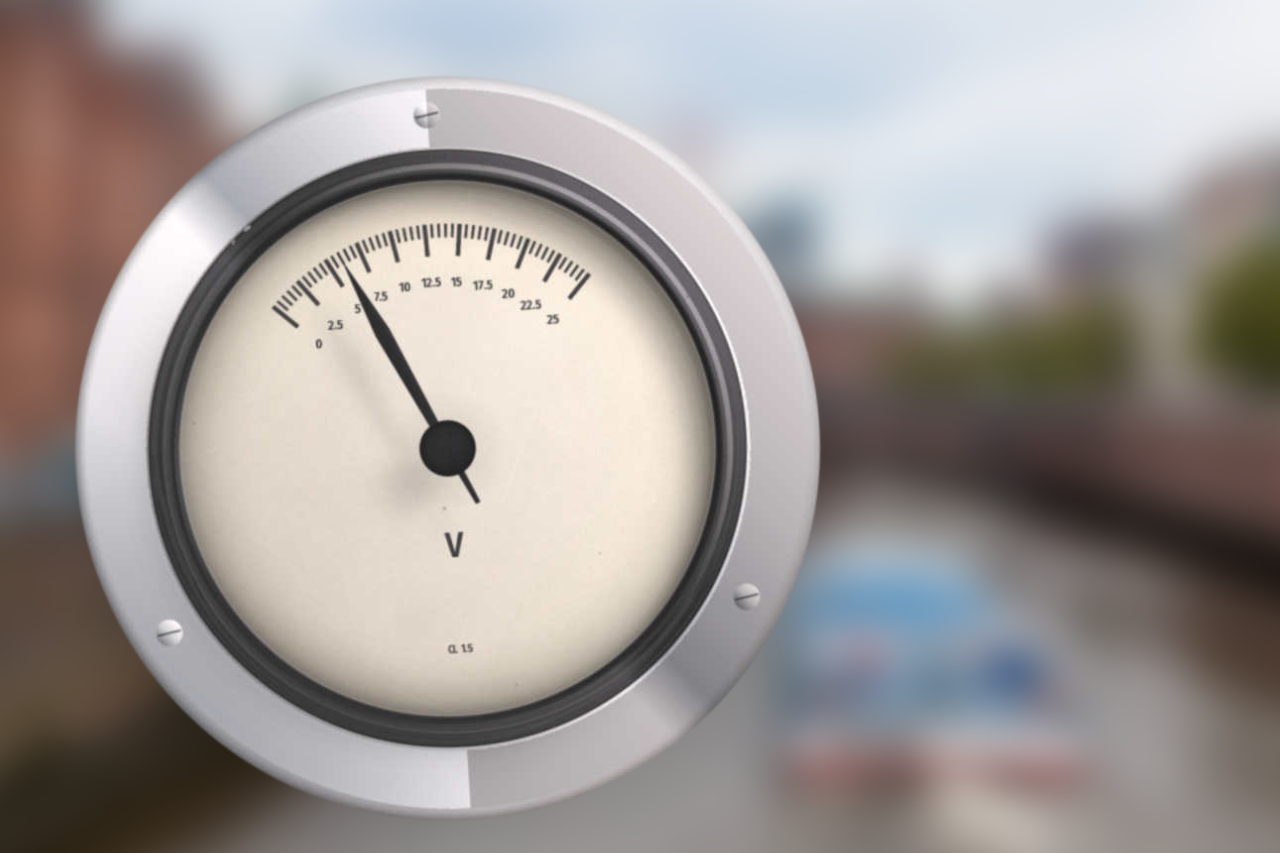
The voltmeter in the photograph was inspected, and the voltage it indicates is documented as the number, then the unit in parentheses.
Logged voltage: 6 (V)
